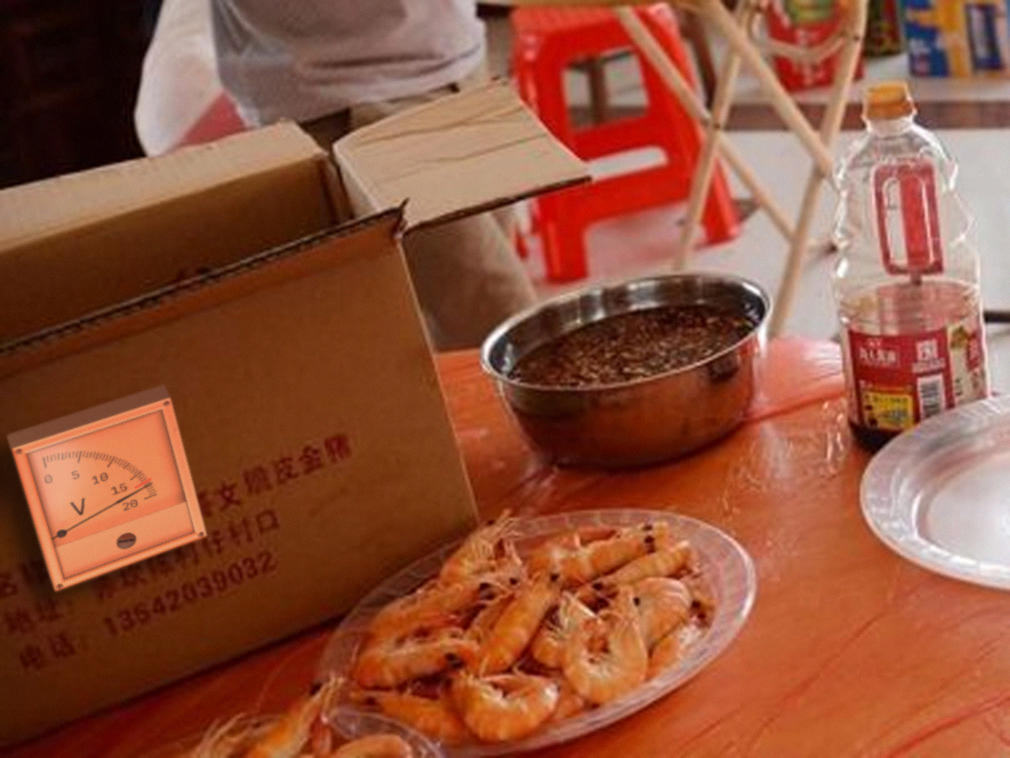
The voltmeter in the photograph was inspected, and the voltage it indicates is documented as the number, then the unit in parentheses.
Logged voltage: 17.5 (V)
